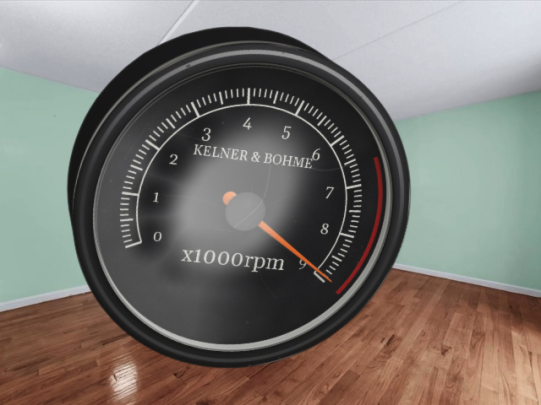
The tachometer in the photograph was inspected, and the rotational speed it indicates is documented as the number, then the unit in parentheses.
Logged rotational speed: 8900 (rpm)
